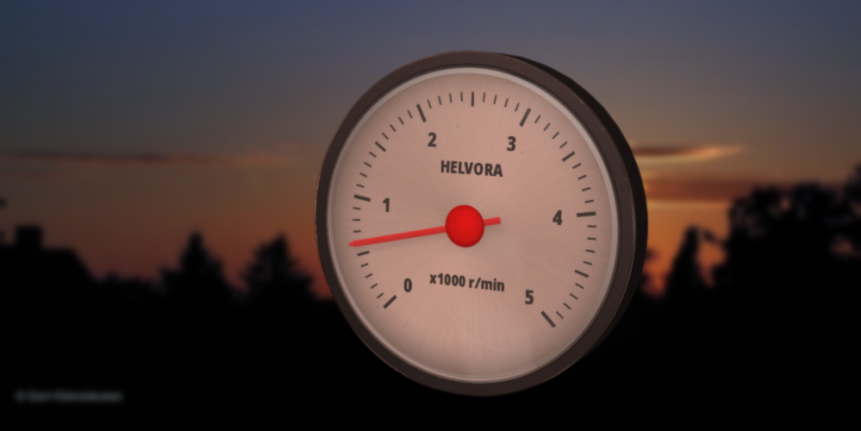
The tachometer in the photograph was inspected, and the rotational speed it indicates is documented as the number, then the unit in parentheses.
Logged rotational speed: 600 (rpm)
